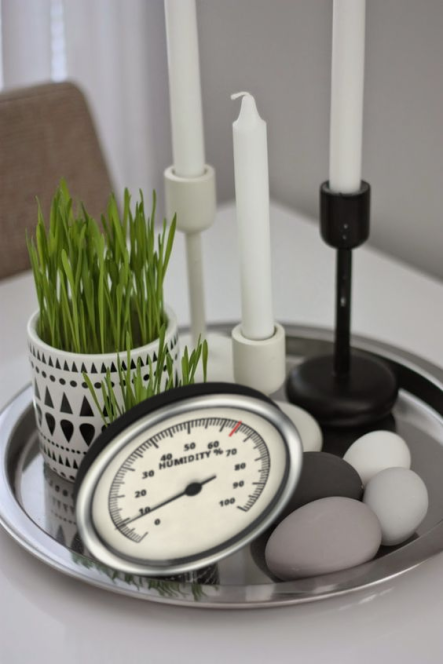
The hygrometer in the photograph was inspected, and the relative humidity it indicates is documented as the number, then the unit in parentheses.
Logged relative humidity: 10 (%)
